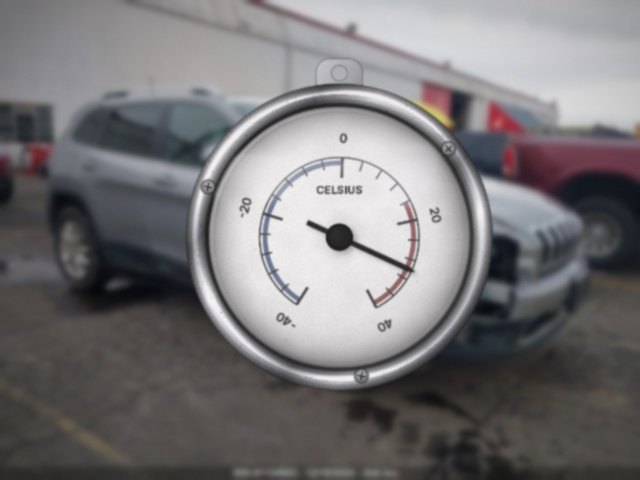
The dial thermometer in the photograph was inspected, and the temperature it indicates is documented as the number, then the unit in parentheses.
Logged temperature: 30 (°C)
